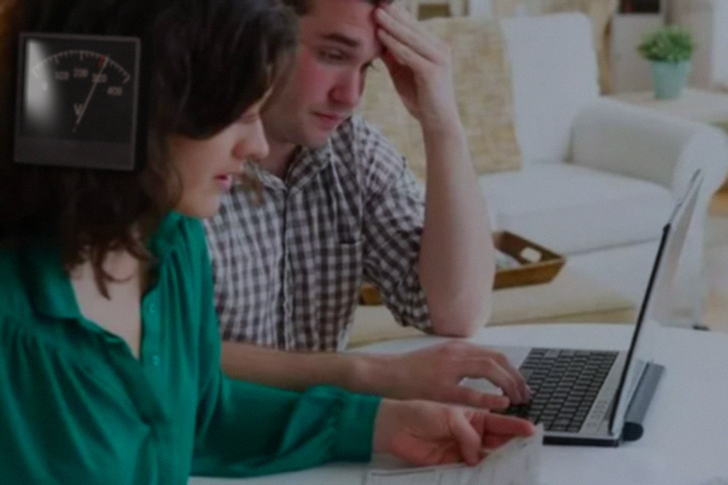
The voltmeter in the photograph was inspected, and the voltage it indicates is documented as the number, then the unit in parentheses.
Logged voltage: 300 (V)
